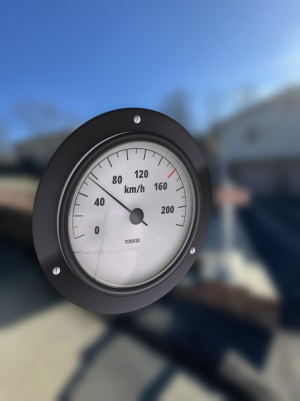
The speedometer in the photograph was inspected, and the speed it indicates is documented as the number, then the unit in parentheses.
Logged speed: 55 (km/h)
